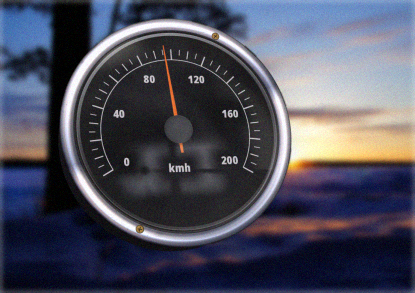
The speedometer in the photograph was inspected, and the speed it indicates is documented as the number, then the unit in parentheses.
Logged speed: 95 (km/h)
